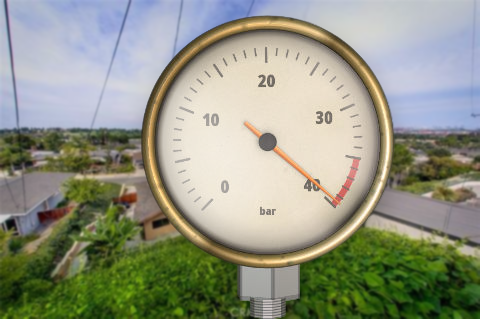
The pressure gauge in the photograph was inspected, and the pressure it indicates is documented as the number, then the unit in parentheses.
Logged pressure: 39.5 (bar)
